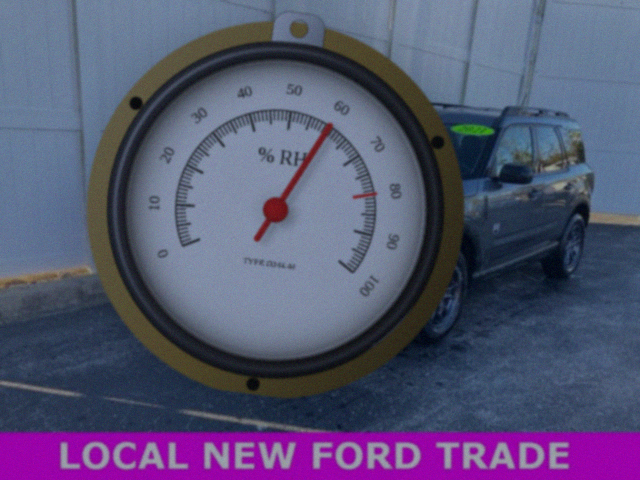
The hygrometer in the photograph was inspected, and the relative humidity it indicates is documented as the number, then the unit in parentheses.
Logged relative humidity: 60 (%)
